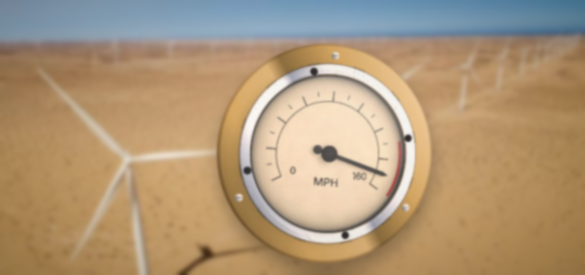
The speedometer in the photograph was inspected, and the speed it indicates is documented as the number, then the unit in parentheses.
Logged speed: 150 (mph)
